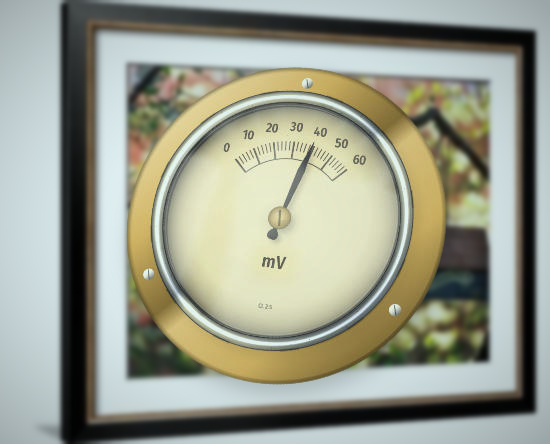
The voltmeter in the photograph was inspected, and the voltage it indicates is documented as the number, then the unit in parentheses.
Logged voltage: 40 (mV)
